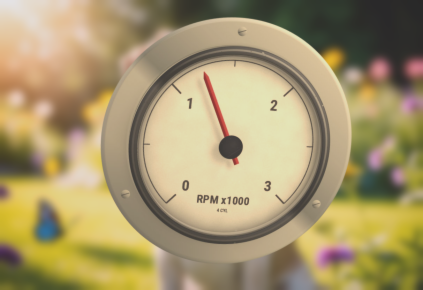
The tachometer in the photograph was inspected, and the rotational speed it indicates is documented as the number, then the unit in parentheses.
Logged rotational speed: 1250 (rpm)
